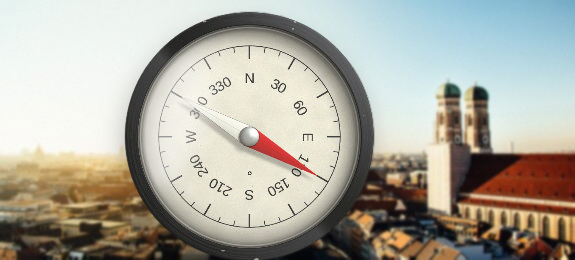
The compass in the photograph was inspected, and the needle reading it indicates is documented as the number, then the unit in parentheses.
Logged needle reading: 120 (°)
